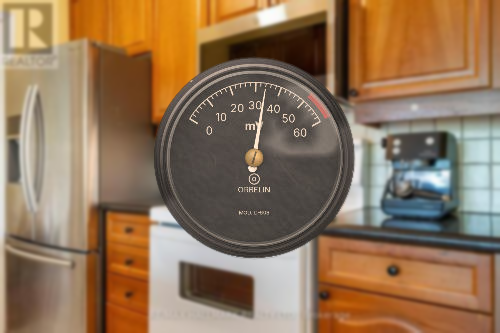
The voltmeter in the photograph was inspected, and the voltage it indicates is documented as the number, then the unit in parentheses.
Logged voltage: 34 (mV)
